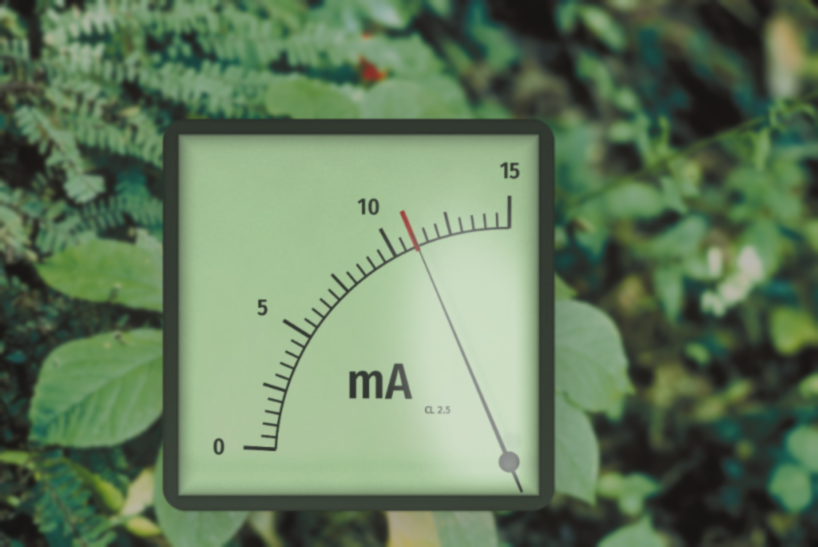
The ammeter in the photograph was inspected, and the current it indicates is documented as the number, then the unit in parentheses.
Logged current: 11 (mA)
